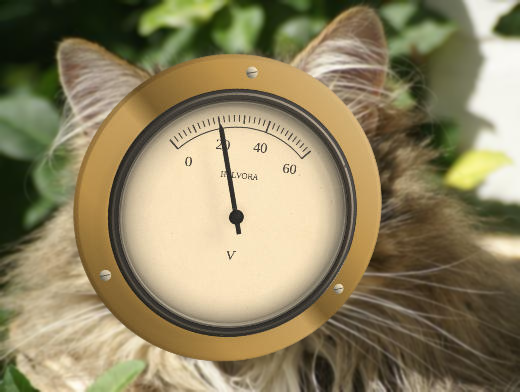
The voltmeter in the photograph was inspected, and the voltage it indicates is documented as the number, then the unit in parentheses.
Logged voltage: 20 (V)
